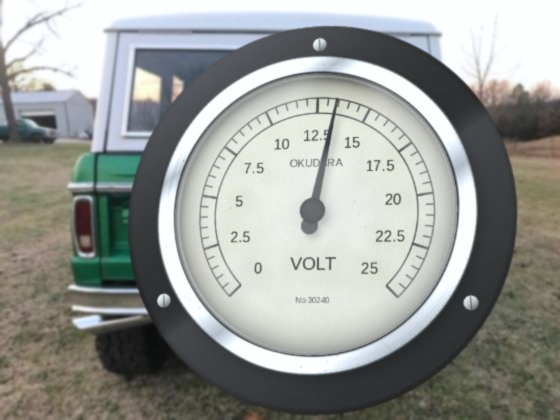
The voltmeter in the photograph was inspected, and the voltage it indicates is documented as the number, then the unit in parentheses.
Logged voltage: 13.5 (V)
